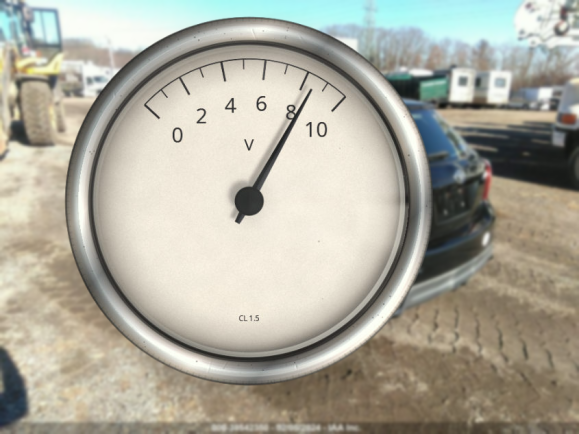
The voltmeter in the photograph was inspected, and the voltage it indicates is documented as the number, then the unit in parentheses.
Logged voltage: 8.5 (V)
